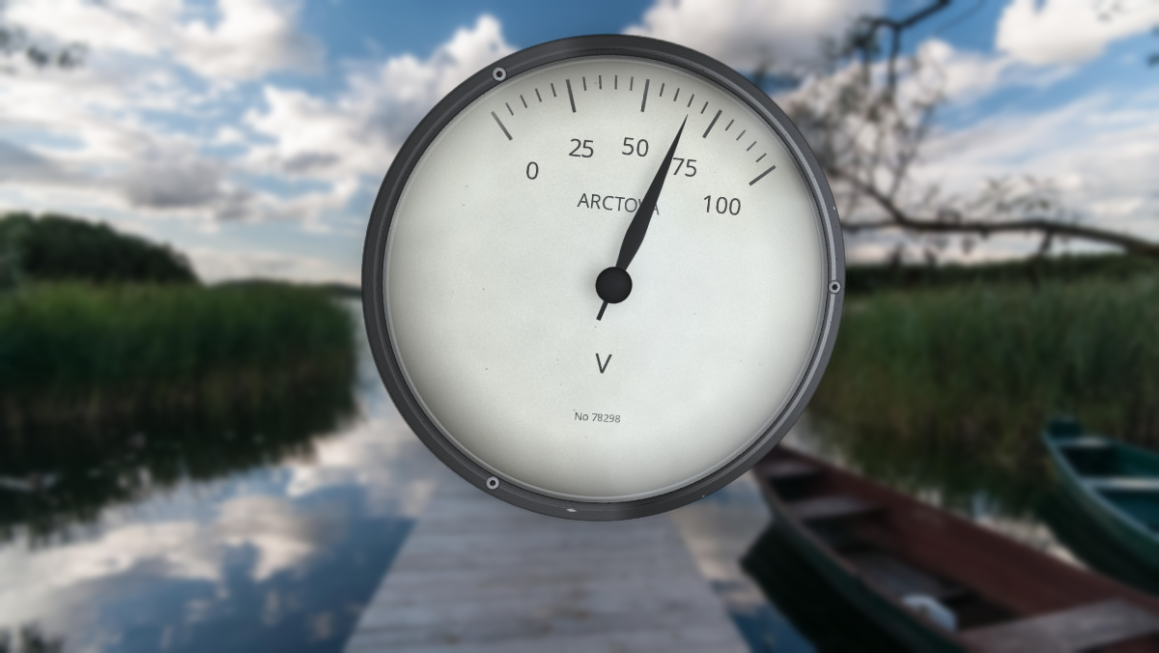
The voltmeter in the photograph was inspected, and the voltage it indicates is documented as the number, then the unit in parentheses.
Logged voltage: 65 (V)
